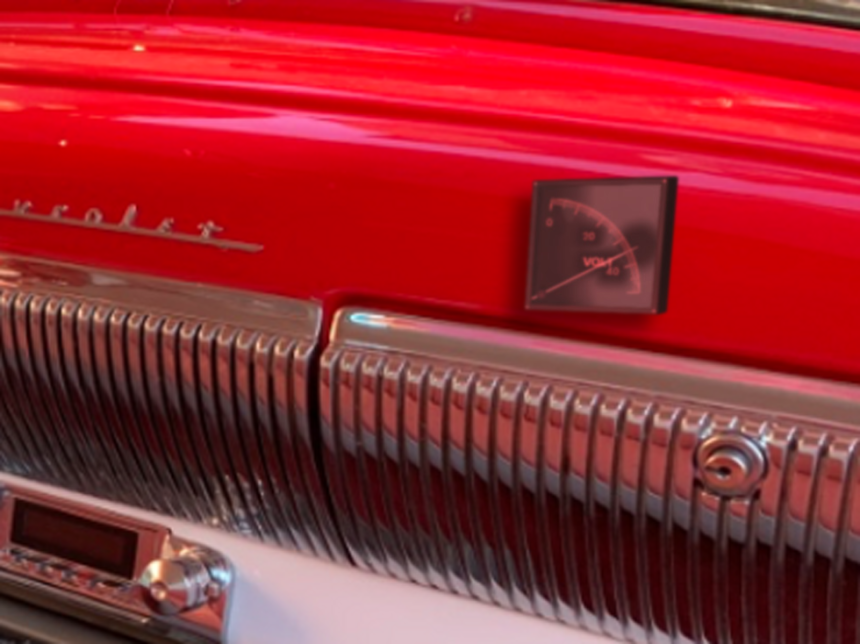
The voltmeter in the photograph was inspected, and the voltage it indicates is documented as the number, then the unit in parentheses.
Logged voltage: 35 (V)
